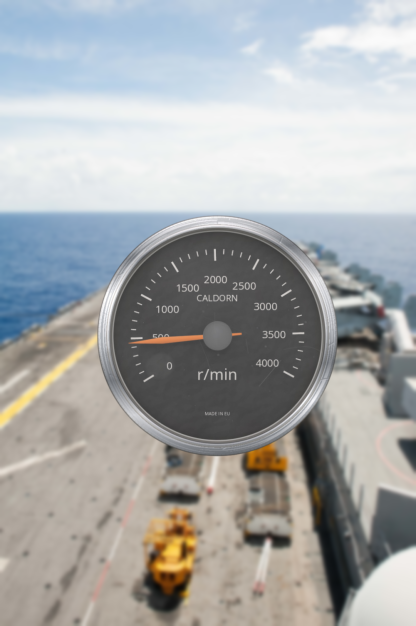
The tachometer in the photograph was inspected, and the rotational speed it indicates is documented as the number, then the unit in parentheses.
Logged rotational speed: 450 (rpm)
